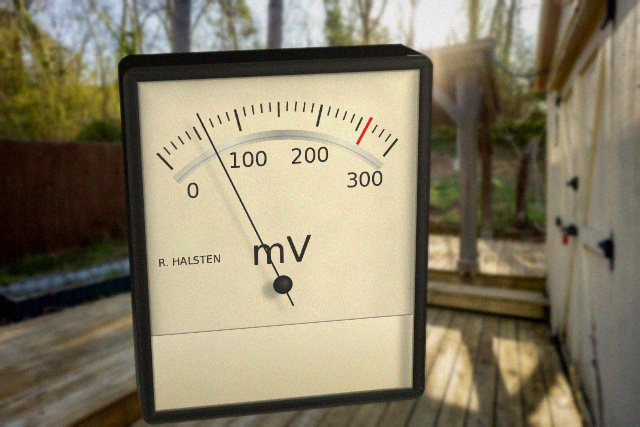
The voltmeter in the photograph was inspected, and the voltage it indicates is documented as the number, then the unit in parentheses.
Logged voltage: 60 (mV)
